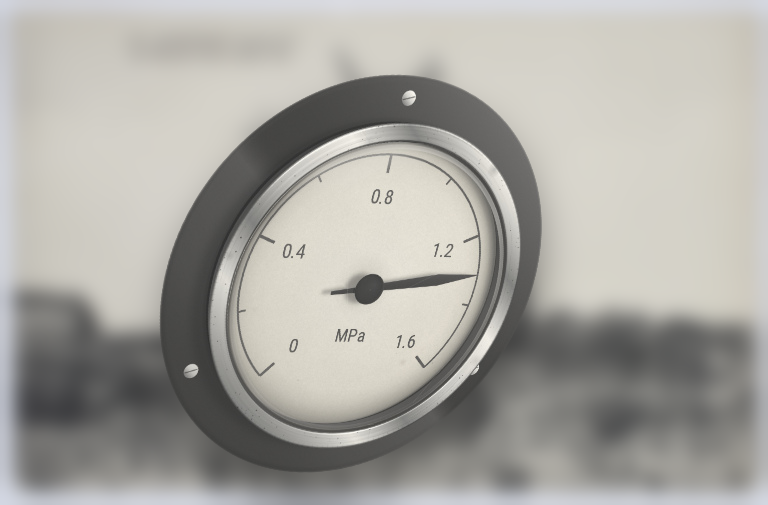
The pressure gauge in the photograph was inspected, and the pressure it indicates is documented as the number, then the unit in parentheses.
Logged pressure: 1.3 (MPa)
